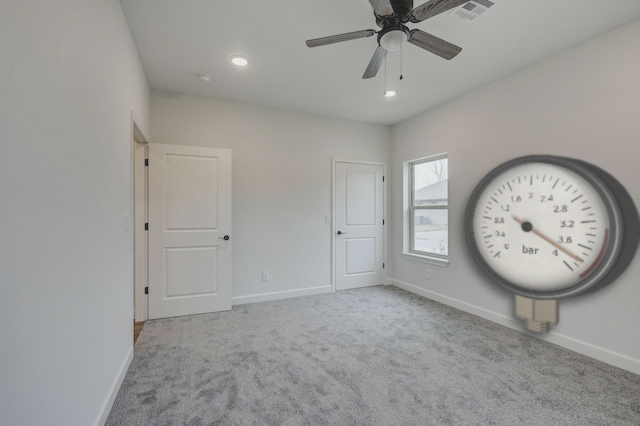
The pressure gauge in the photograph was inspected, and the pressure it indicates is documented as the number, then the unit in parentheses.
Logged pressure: 3.8 (bar)
